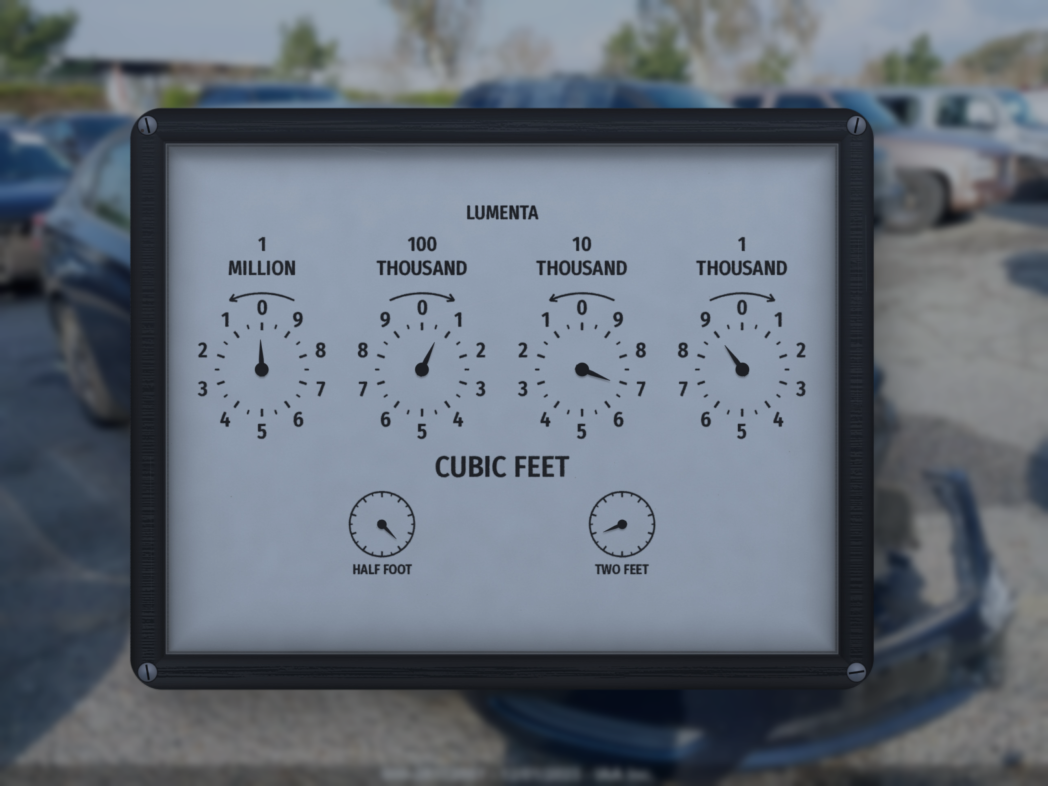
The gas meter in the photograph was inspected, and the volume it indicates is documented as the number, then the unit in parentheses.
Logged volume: 6900 (ft³)
